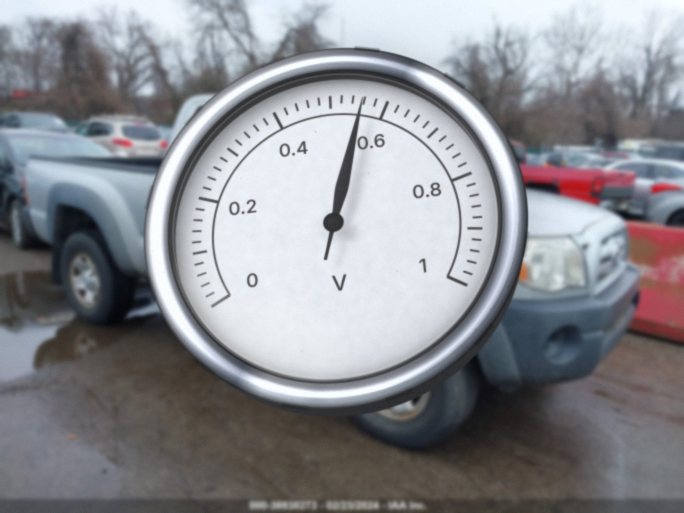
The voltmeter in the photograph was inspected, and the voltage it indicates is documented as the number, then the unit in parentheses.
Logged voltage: 0.56 (V)
